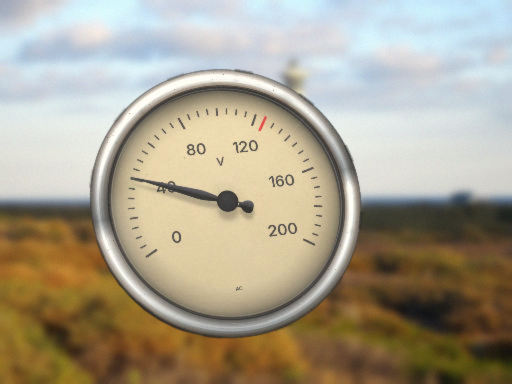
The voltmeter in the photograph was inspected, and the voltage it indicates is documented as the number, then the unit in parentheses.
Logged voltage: 40 (V)
